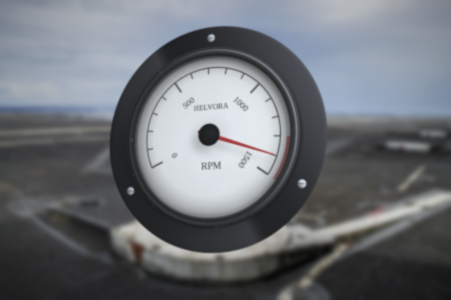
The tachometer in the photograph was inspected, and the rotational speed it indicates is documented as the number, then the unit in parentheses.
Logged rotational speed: 1400 (rpm)
